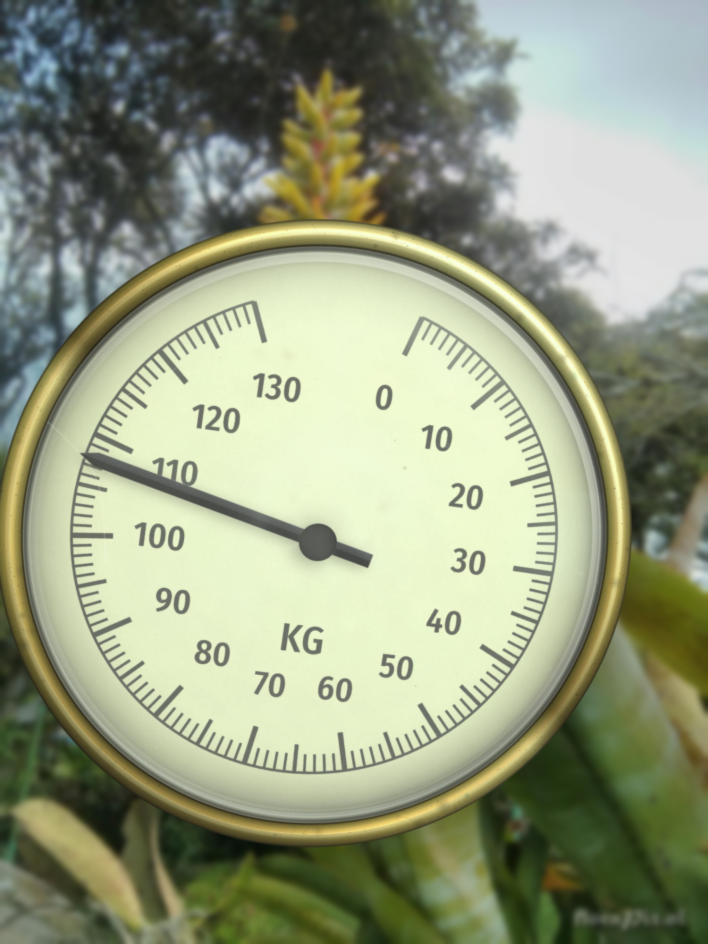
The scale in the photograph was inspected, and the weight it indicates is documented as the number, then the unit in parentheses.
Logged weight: 108 (kg)
